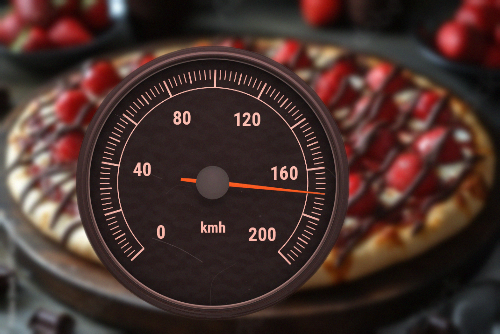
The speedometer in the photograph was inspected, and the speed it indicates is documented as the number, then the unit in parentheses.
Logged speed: 170 (km/h)
